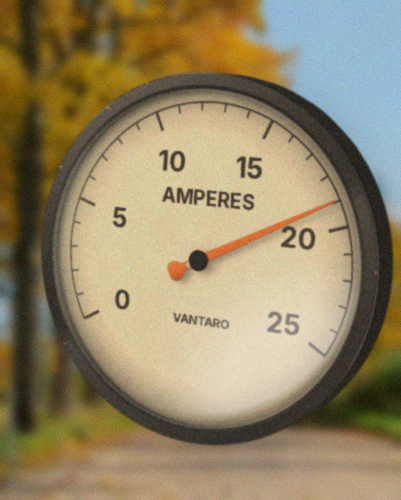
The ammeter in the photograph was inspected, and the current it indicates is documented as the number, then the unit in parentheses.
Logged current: 19 (A)
